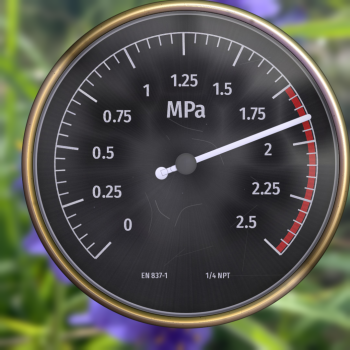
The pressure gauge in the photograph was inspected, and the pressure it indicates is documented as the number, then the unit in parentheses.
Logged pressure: 1.9 (MPa)
